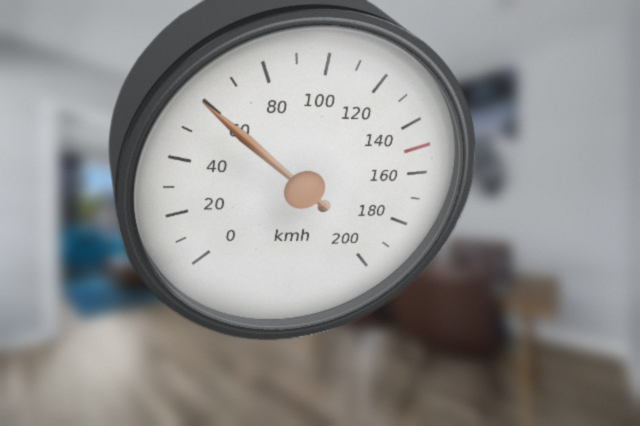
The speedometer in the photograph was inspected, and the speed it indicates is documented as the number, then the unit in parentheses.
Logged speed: 60 (km/h)
